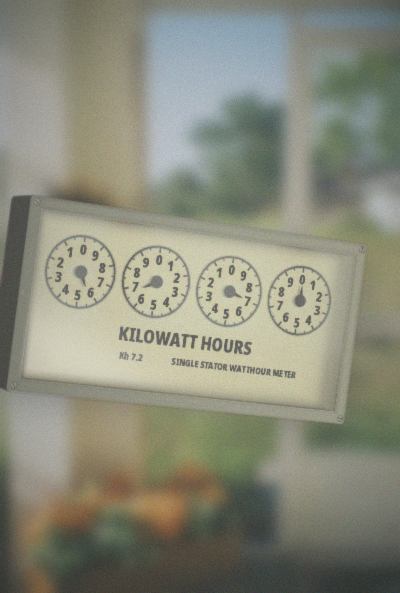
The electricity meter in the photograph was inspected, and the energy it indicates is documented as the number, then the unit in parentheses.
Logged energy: 5670 (kWh)
